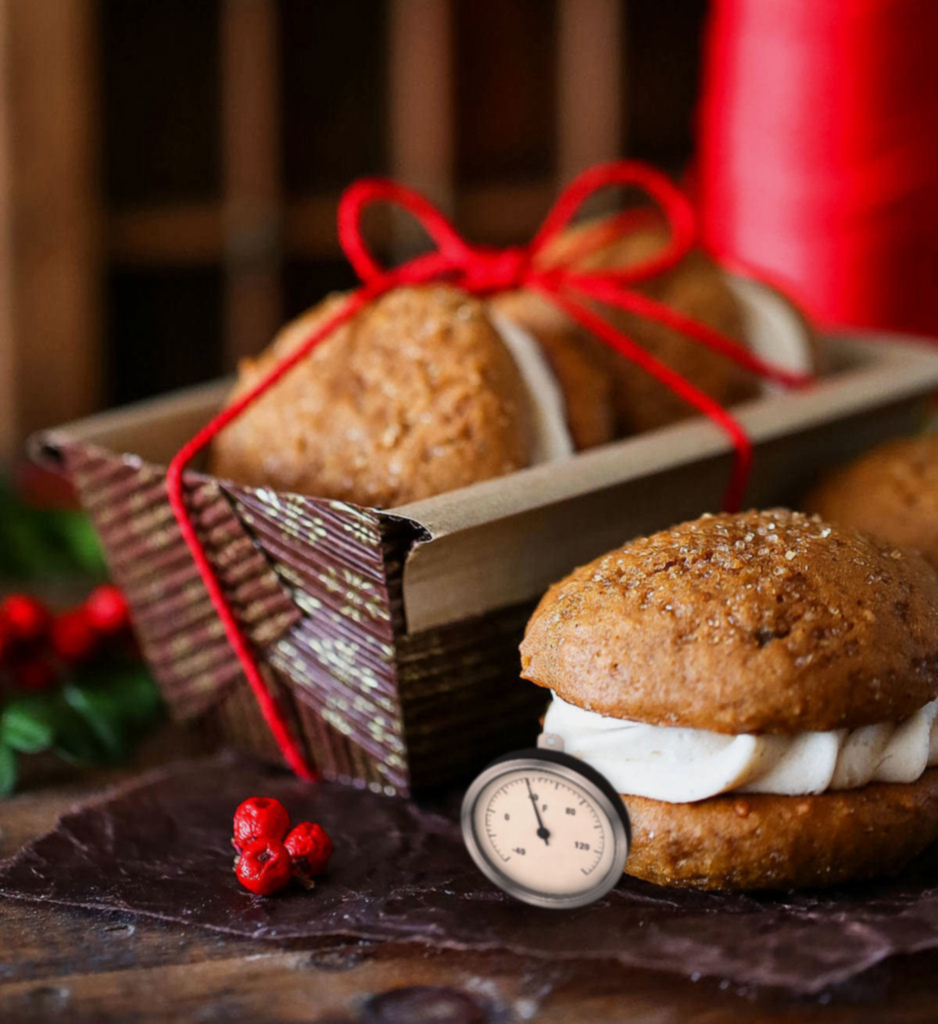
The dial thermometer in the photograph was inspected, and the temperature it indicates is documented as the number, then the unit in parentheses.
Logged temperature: 40 (°F)
